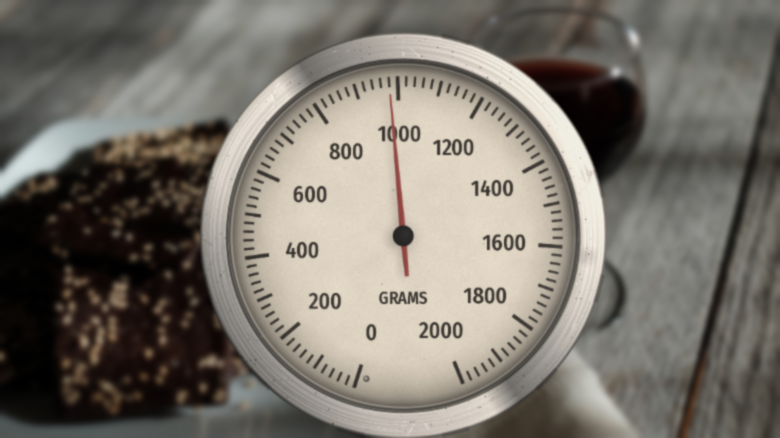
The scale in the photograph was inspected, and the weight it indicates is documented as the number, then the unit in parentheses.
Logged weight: 980 (g)
